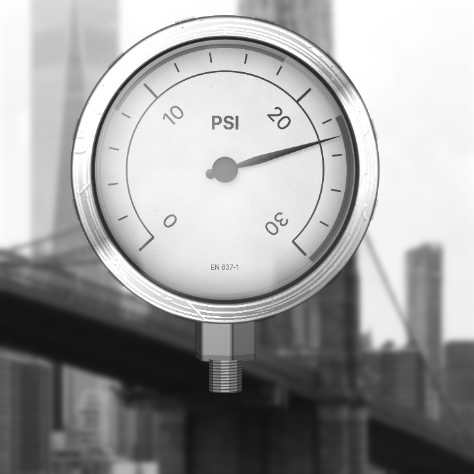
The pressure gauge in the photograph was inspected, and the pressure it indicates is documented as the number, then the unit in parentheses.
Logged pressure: 23 (psi)
